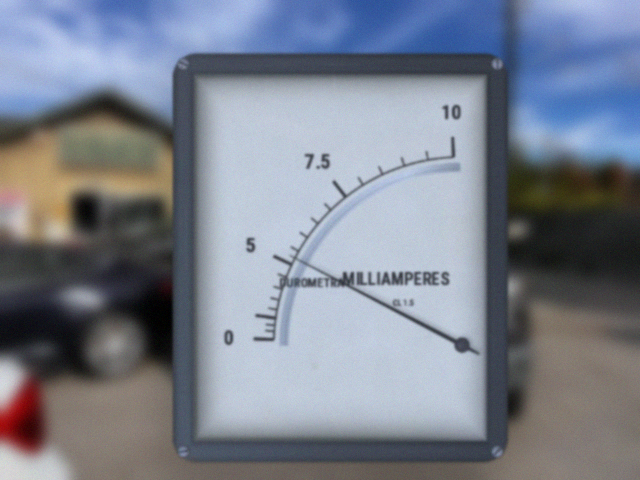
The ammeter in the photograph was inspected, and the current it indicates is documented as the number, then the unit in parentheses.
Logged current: 5.25 (mA)
